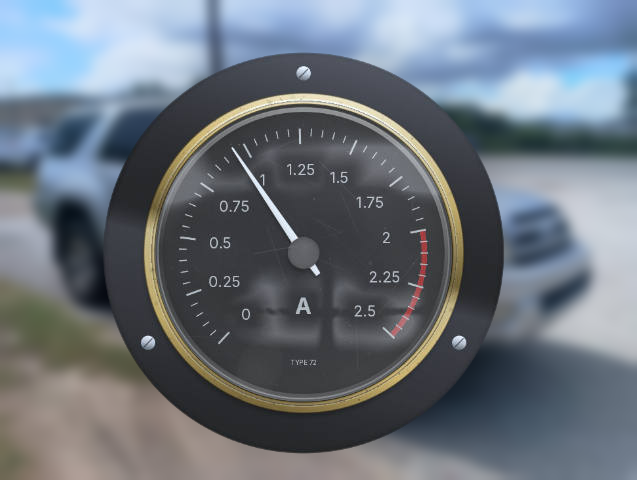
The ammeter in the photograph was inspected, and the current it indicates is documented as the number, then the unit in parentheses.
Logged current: 0.95 (A)
